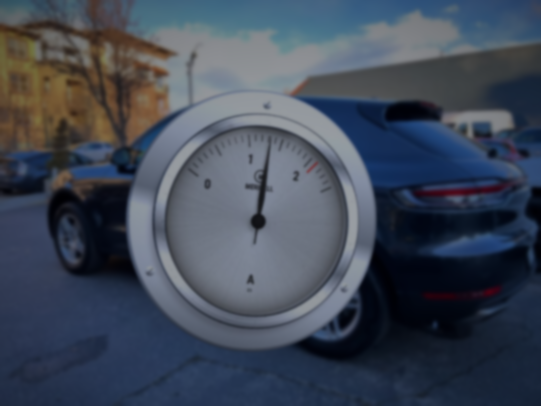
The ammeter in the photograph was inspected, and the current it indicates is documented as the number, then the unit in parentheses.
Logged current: 1.3 (A)
